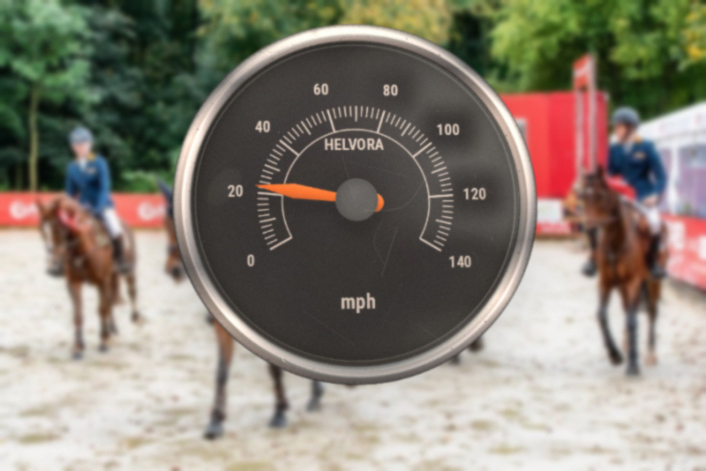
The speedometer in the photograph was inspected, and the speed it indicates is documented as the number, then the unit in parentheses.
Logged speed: 22 (mph)
